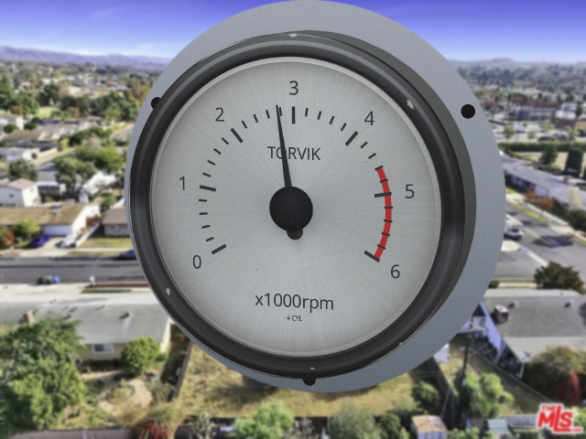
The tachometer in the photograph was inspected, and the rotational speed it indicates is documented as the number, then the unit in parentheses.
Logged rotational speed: 2800 (rpm)
